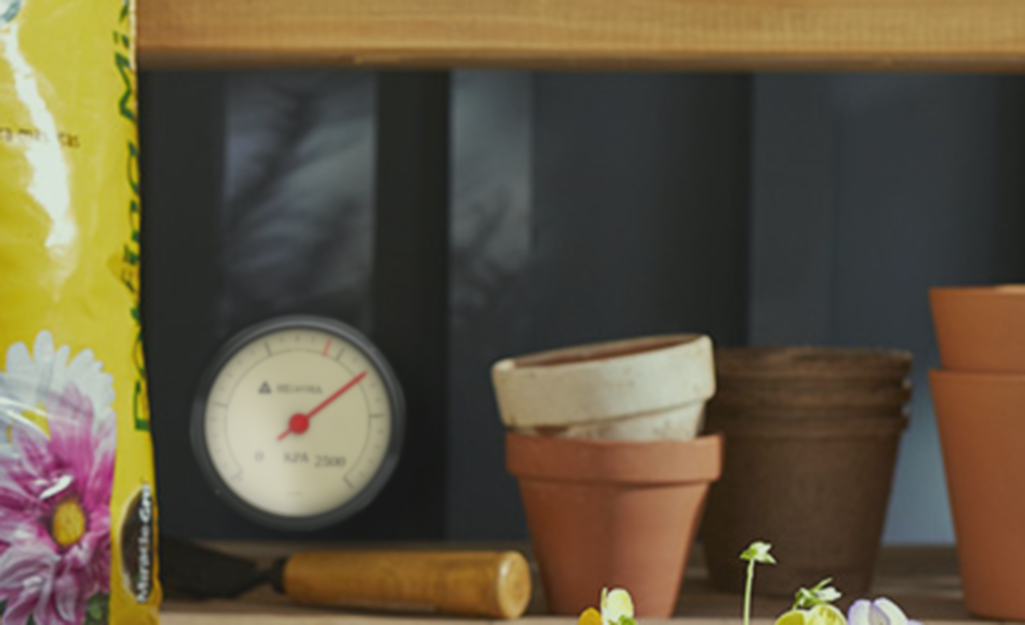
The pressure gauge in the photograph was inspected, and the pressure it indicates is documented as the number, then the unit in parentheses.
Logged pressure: 1700 (kPa)
